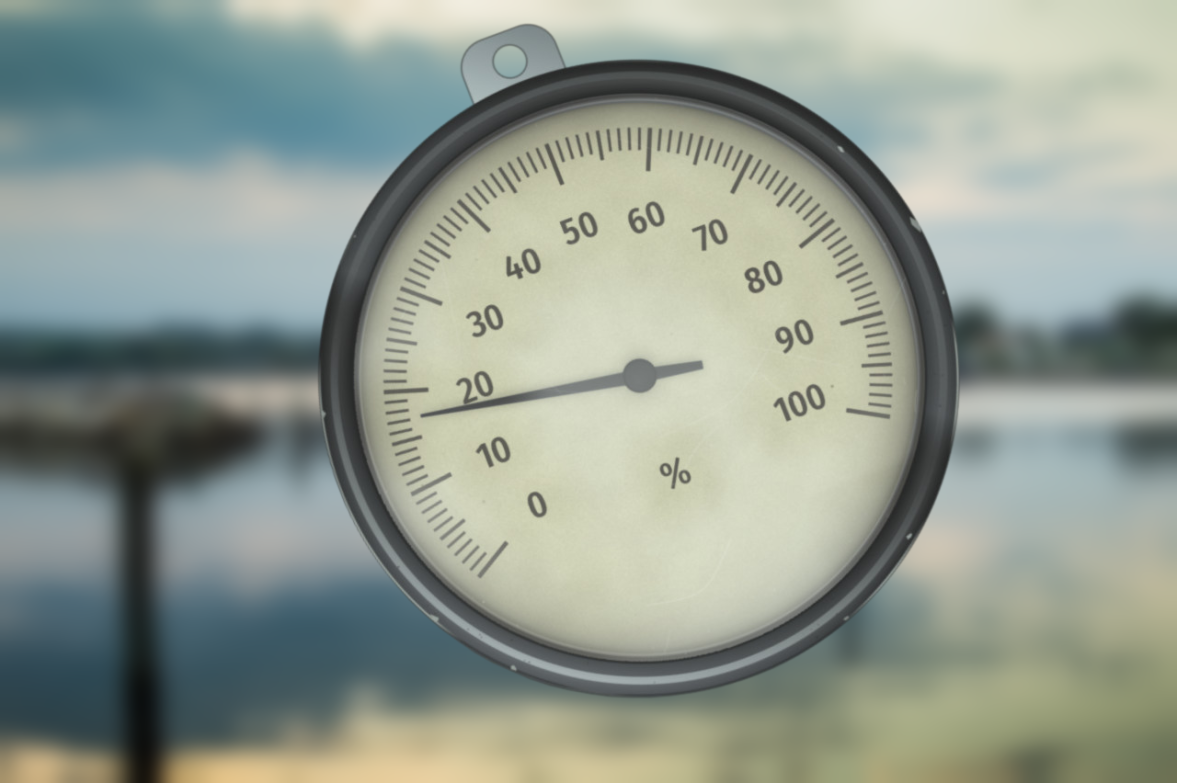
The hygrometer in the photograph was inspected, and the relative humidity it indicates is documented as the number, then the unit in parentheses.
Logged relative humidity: 17 (%)
